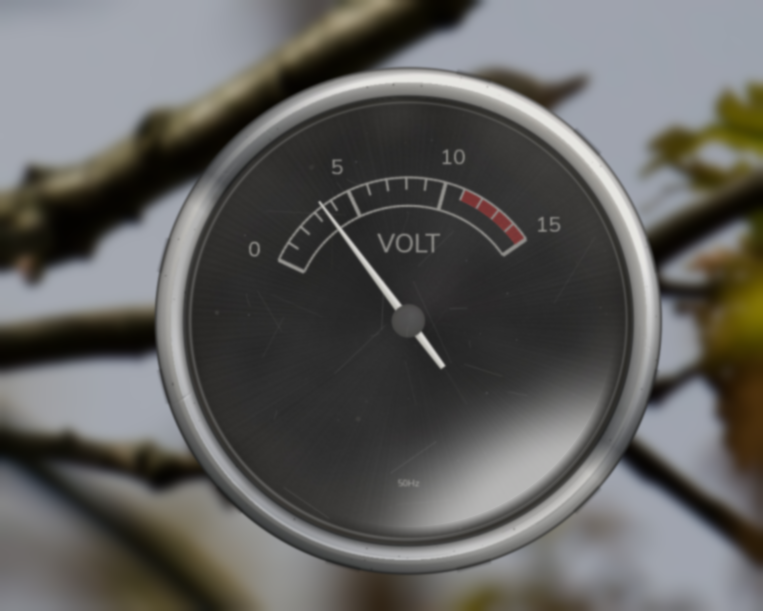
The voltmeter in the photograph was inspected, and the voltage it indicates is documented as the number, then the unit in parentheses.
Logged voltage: 3.5 (V)
